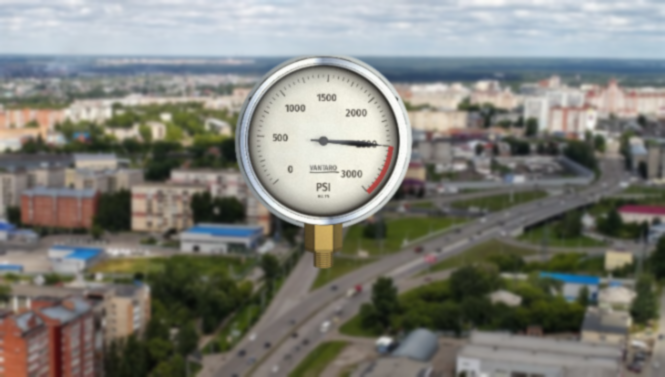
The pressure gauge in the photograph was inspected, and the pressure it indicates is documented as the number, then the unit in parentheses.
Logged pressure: 2500 (psi)
